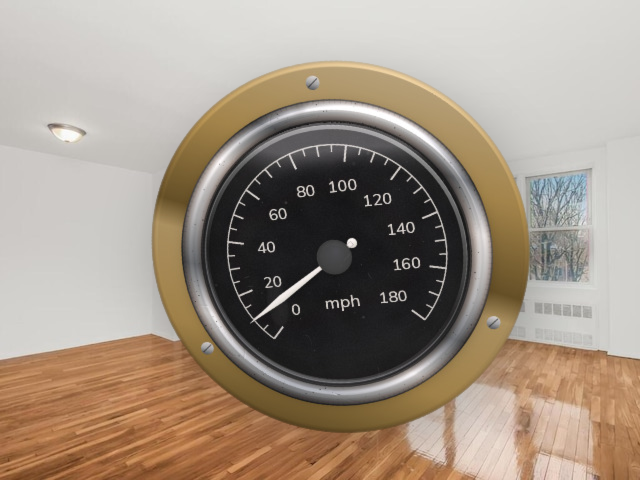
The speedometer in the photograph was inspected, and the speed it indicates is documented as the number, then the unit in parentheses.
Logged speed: 10 (mph)
